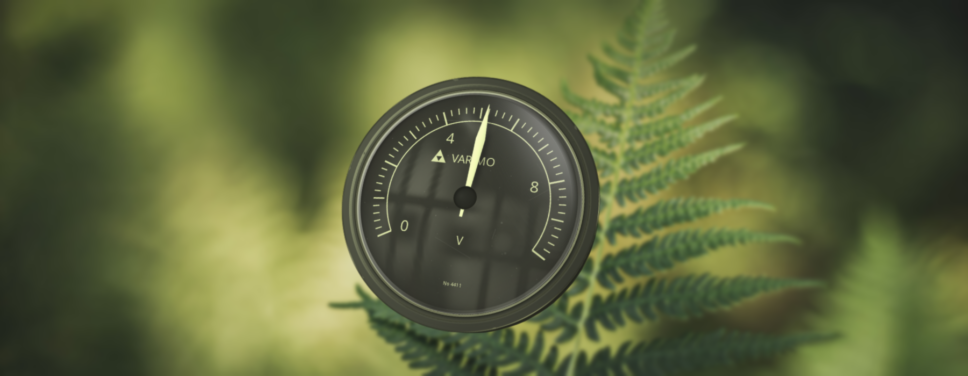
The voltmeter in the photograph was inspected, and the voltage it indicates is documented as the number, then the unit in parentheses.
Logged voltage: 5.2 (V)
